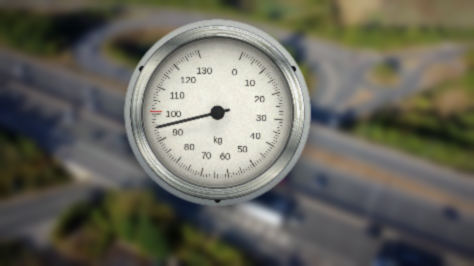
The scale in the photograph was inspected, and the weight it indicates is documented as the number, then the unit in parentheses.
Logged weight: 95 (kg)
